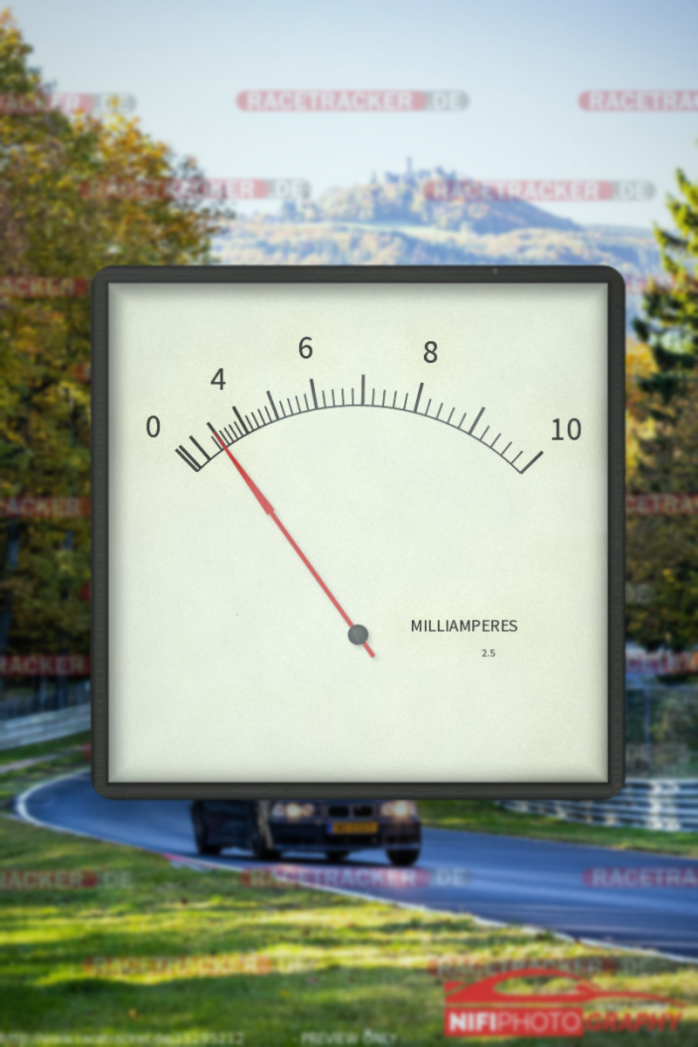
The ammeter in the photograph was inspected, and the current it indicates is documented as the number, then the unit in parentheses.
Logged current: 3 (mA)
